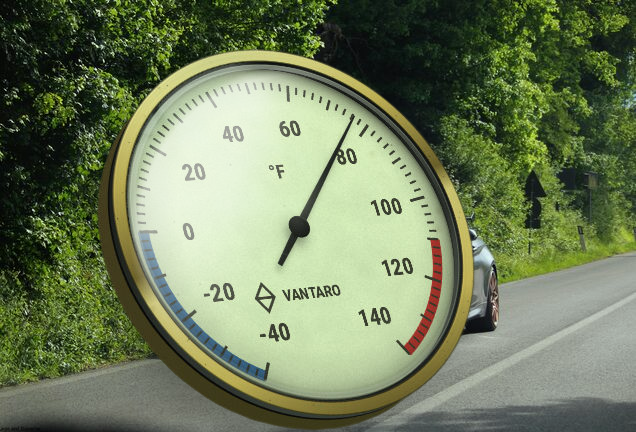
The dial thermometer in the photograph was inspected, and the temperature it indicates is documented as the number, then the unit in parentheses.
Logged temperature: 76 (°F)
